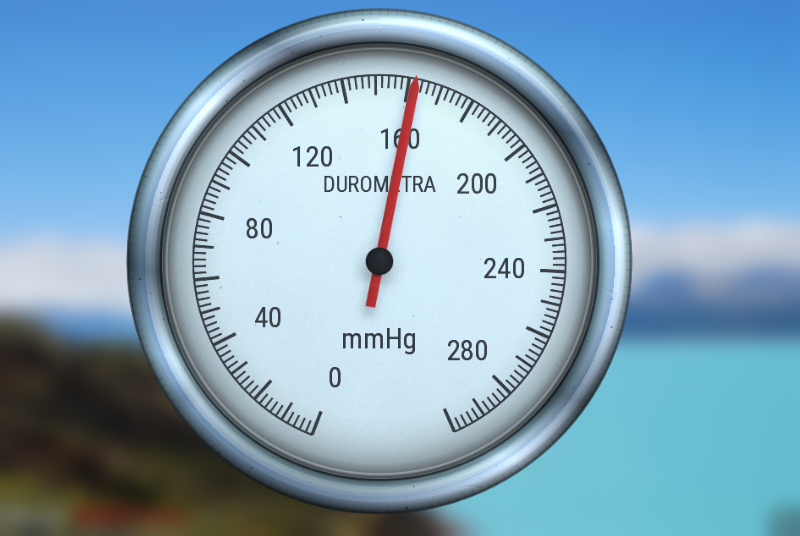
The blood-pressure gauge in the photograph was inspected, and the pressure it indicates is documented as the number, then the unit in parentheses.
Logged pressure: 162 (mmHg)
